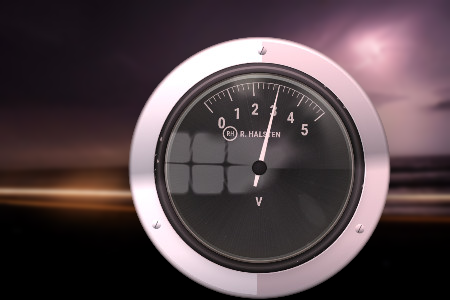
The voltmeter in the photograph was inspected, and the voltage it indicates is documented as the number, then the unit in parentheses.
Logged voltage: 3 (V)
